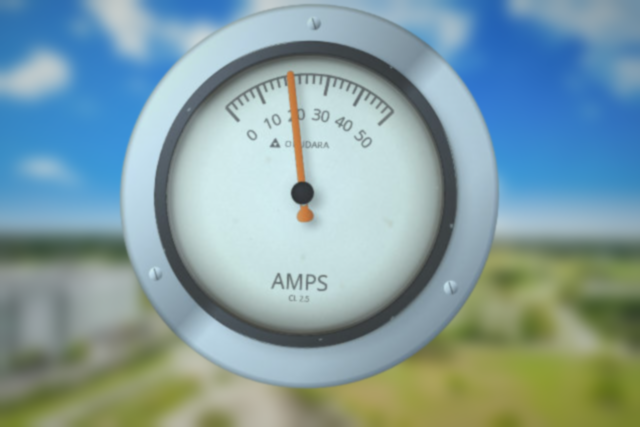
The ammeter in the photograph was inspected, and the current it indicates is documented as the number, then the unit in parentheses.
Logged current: 20 (A)
